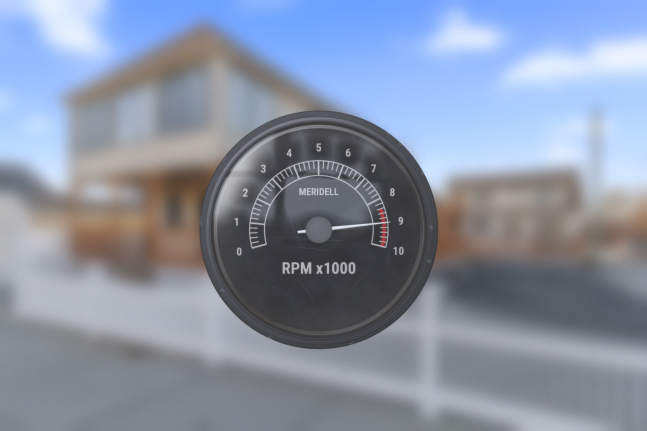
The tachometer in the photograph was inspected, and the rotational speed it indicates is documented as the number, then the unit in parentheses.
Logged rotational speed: 9000 (rpm)
